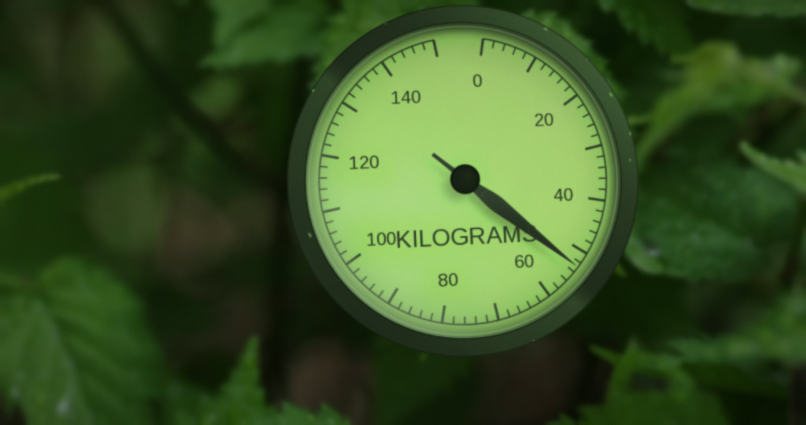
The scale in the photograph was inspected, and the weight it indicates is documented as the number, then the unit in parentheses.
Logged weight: 53 (kg)
